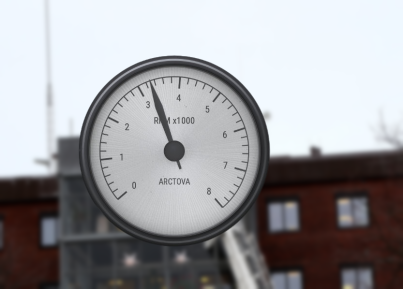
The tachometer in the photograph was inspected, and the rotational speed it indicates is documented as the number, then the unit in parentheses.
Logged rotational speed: 3300 (rpm)
